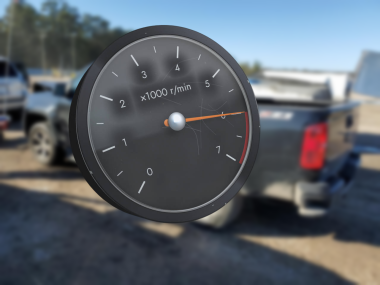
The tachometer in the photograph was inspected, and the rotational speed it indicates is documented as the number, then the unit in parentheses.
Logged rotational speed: 6000 (rpm)
